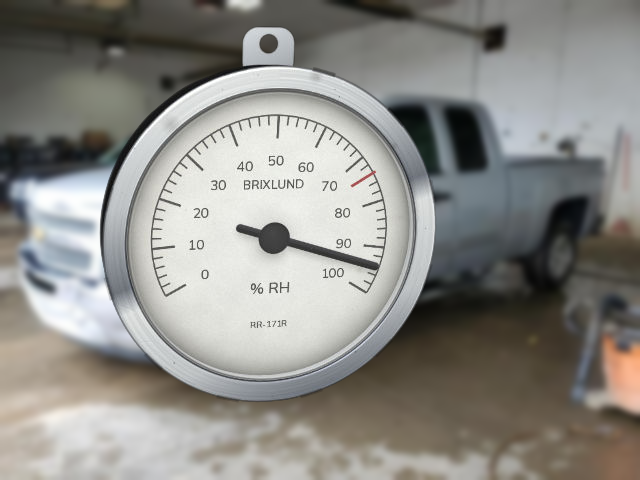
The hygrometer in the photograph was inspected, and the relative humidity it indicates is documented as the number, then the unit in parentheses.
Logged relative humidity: 94 (%)
